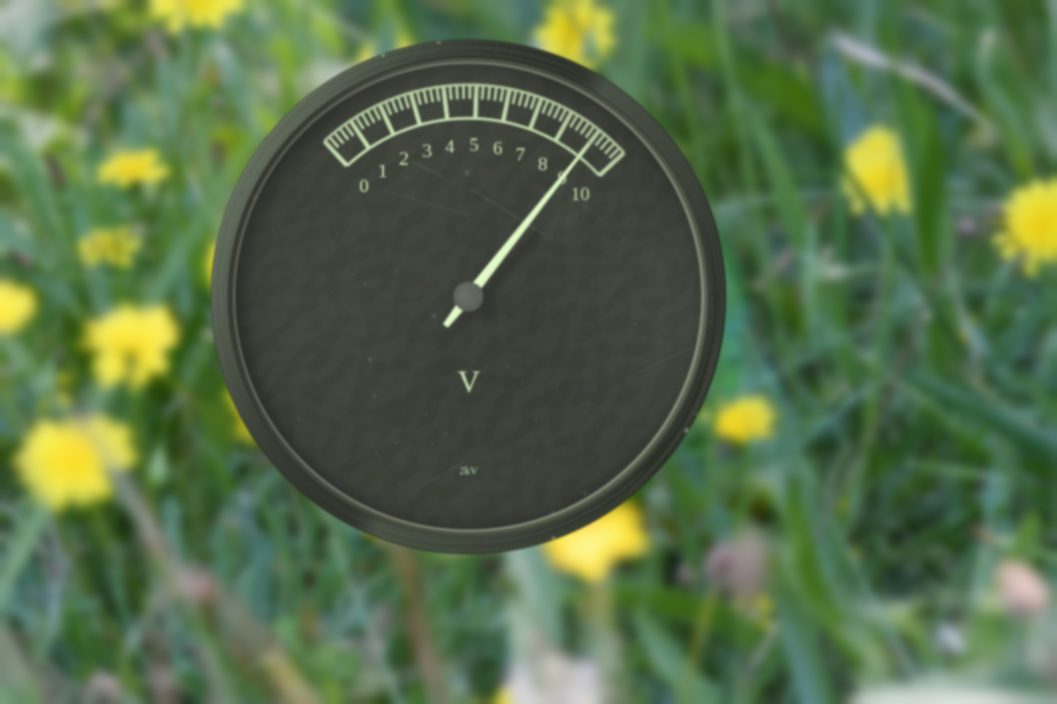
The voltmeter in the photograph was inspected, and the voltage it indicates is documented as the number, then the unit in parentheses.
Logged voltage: 9 (V)
